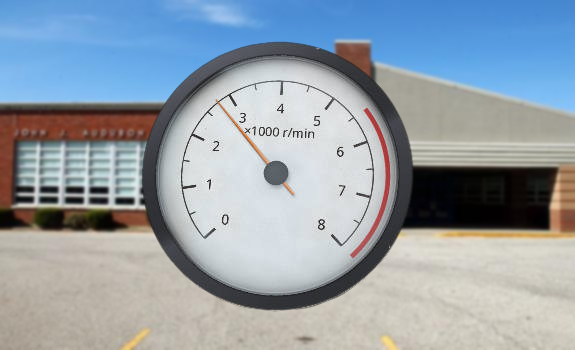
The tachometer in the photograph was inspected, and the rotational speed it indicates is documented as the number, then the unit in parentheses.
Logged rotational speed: 2750 (rpm)
